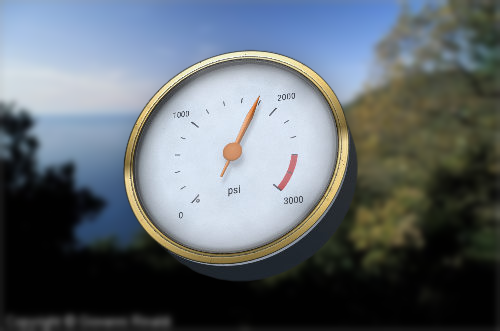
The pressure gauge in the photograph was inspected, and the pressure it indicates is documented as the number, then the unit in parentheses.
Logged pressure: 1800 (psi)
